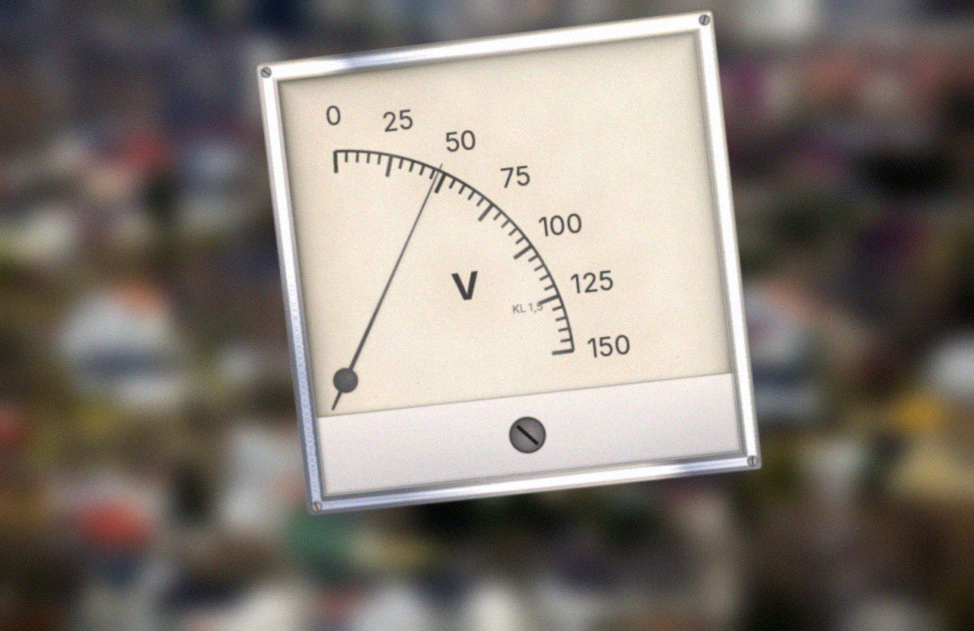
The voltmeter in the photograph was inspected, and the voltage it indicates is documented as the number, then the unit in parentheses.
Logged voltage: 47.5 (V)
